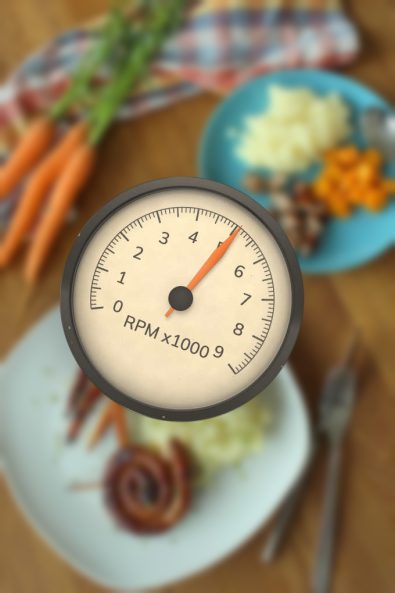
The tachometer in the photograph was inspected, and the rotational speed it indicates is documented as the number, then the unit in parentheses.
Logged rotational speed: 5100 (rpm)
